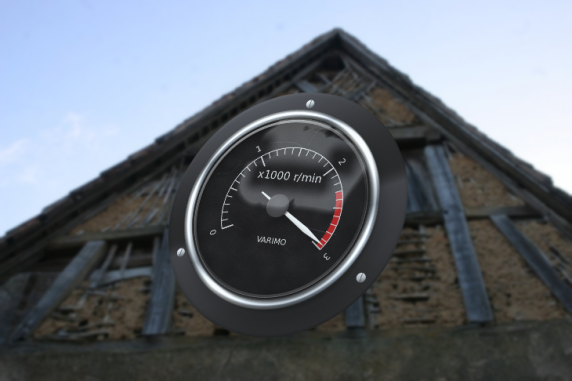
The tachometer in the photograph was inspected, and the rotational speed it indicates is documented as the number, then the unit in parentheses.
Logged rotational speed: 2950 (rpm)
